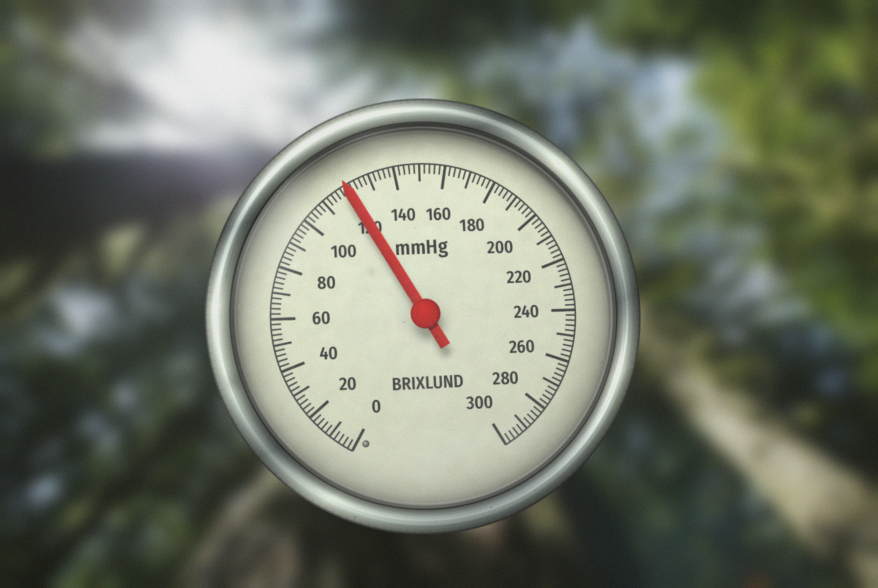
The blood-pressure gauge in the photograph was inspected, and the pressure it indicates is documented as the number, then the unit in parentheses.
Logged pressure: 120 (mmHg)
